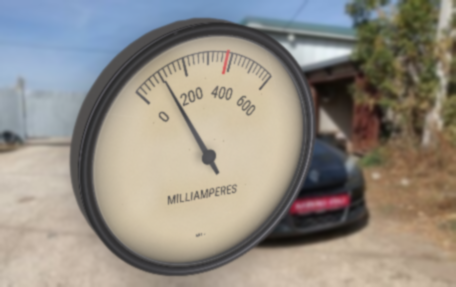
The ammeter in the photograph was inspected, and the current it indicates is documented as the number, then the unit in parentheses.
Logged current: 100 (mA)
